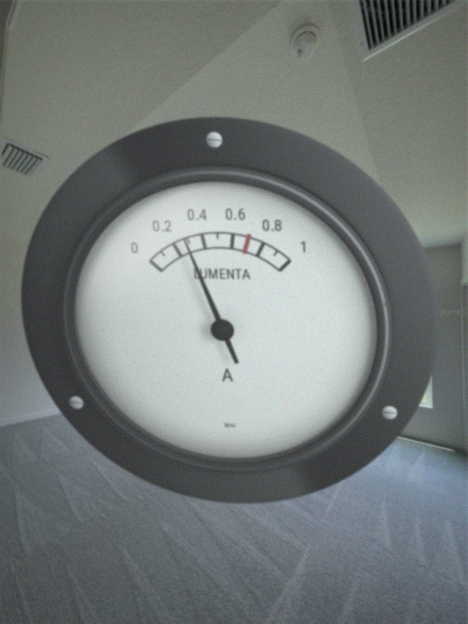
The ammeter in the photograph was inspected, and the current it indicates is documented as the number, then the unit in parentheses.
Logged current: 0.3 (A)
